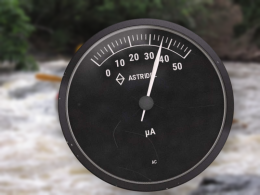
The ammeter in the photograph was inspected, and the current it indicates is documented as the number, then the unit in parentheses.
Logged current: 36 (µA)
